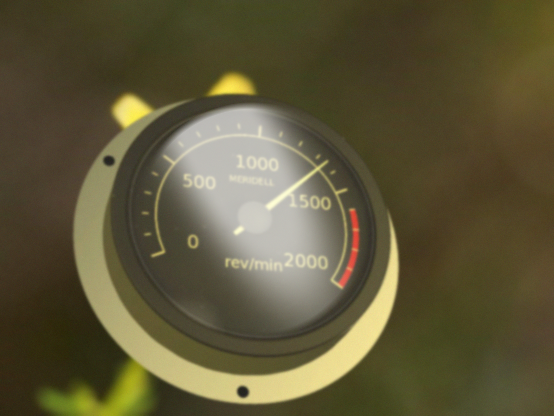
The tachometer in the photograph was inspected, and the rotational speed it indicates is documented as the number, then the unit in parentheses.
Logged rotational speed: 1350 (rpm)
